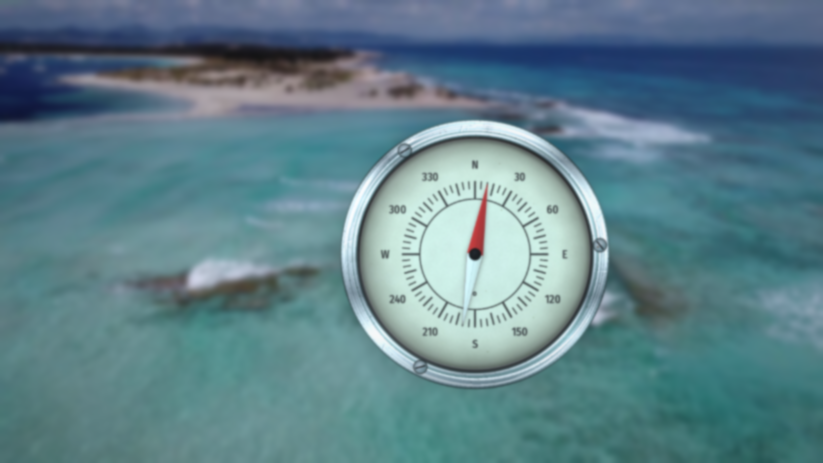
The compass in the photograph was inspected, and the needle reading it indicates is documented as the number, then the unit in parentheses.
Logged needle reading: 10 (°)
